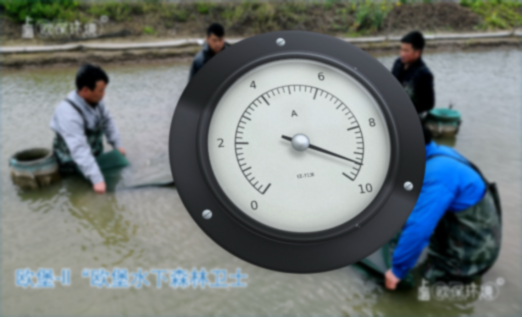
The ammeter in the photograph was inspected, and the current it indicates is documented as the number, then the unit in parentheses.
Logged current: 9.4 (A)
